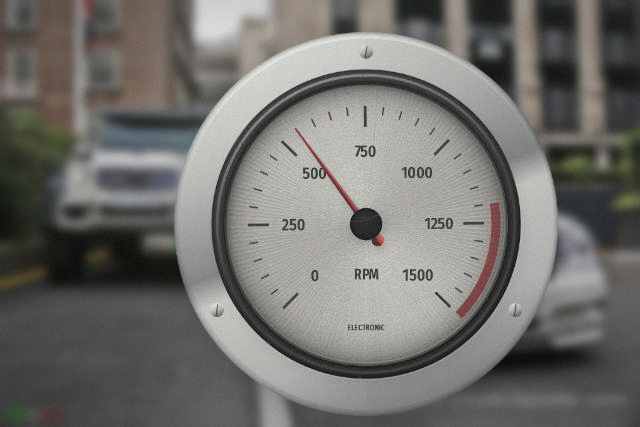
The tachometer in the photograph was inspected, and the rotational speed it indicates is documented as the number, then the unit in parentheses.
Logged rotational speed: 550 (rpm)
